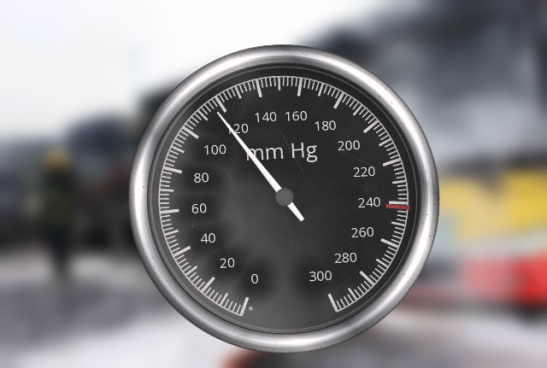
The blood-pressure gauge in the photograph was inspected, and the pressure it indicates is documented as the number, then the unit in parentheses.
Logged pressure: 116 (mmHg)
